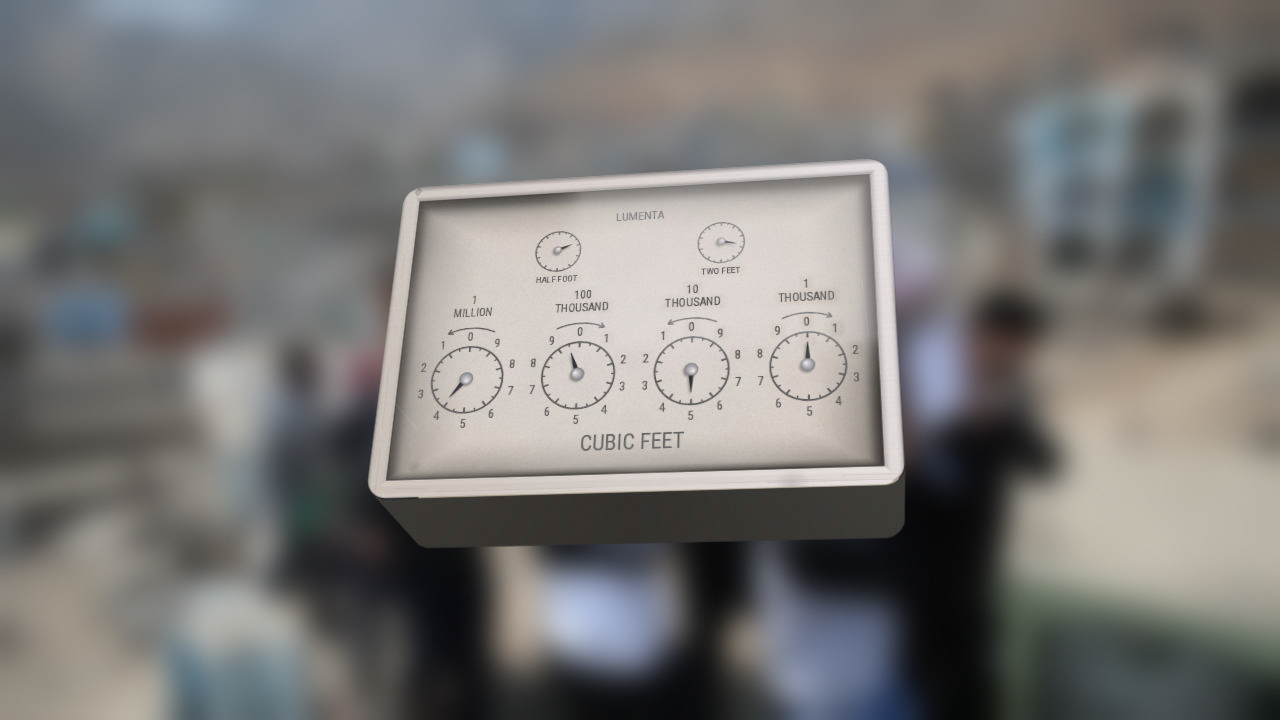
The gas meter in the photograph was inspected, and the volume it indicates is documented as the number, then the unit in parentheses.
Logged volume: 395000 (ft³)
